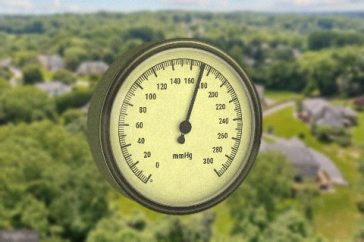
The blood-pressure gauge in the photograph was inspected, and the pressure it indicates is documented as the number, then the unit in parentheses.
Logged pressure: 170 (mmHg)
